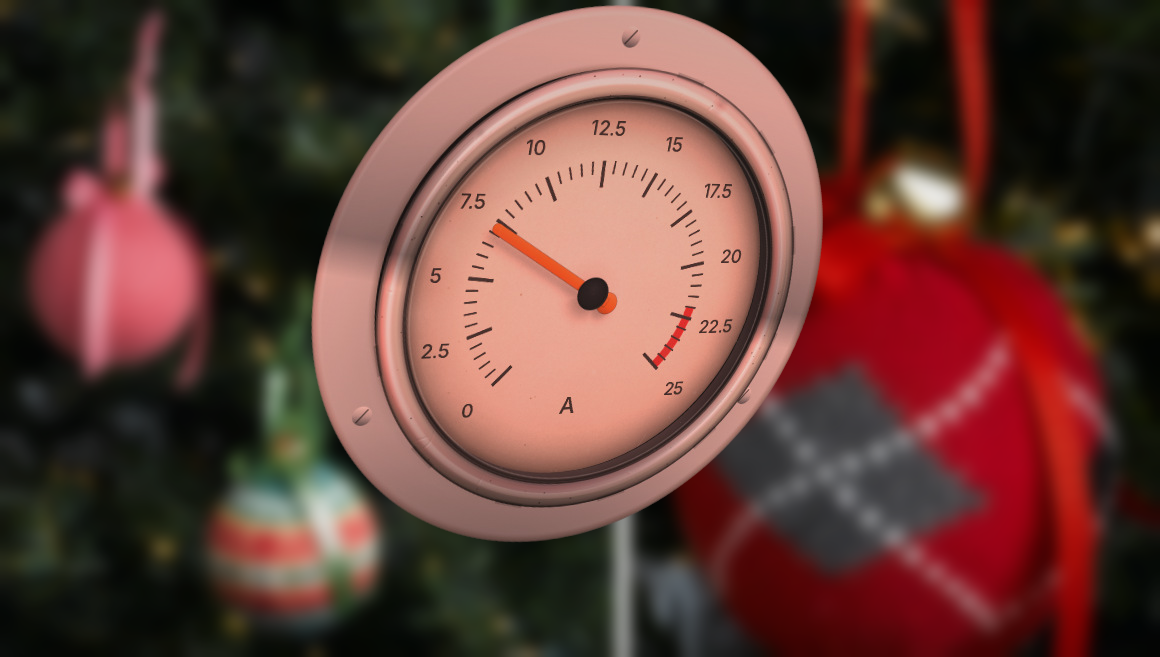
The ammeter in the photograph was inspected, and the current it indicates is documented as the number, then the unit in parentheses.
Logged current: 7.25 (A)
